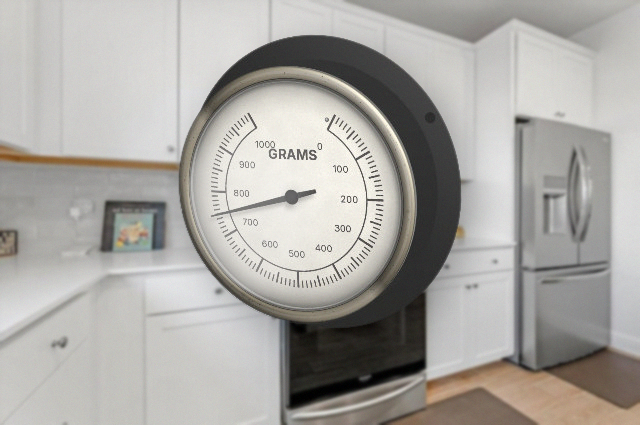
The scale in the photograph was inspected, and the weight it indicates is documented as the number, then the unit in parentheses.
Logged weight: 750 (g)
